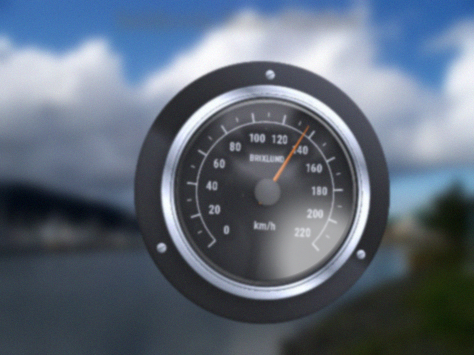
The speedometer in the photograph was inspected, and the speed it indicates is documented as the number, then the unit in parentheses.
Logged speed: 135 (km/h)
